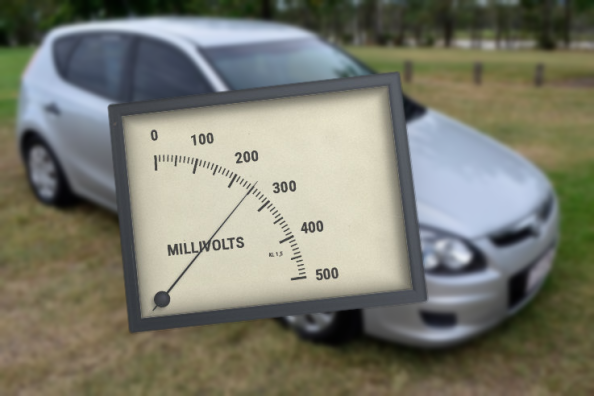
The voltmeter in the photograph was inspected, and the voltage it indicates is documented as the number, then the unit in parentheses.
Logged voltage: 250 (mV)
